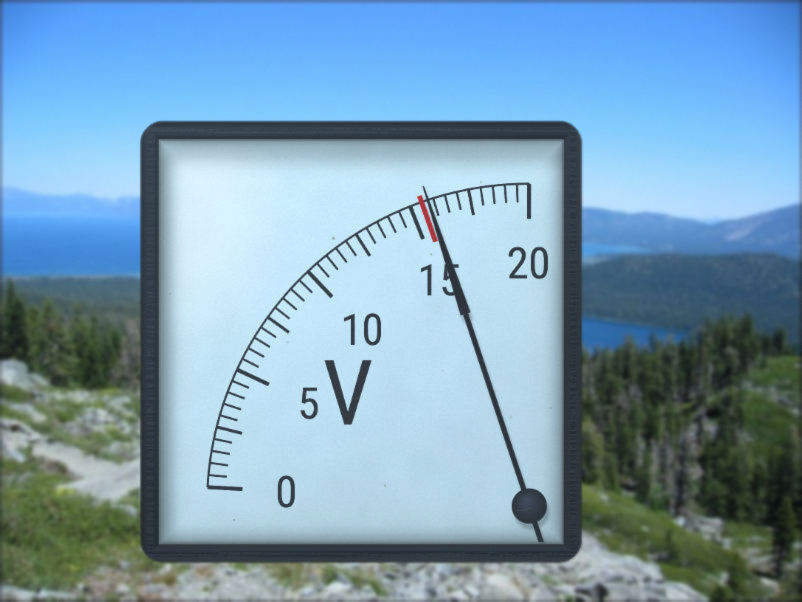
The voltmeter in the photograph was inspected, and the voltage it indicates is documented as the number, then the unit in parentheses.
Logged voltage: 15.75 (V)
